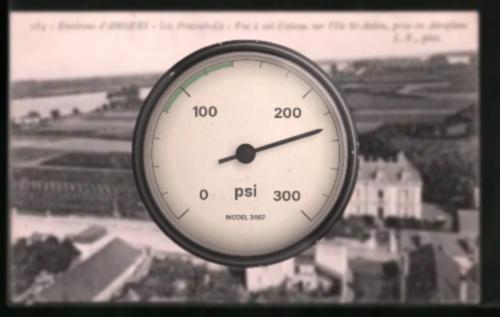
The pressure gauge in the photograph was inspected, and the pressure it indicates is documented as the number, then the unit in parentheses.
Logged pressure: 230 (psi)
